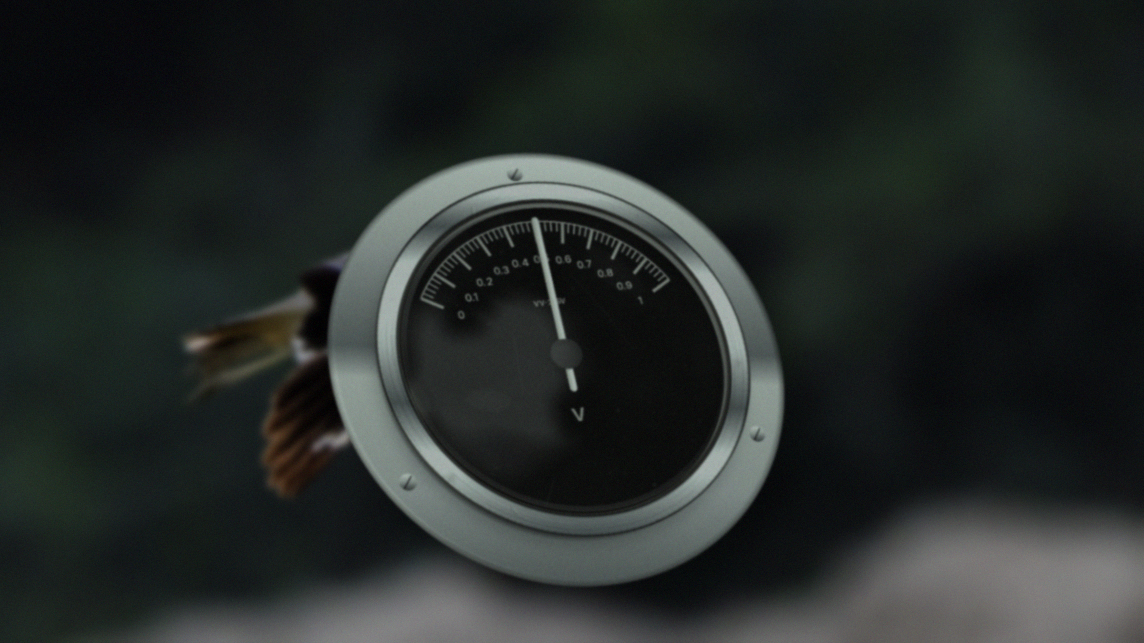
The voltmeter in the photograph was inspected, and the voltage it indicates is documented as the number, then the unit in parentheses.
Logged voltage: 0.5 (V)
